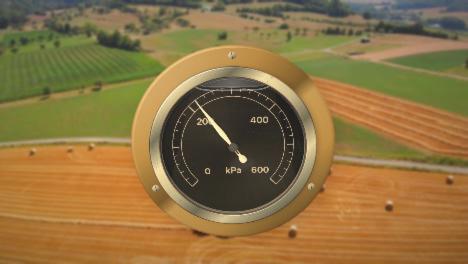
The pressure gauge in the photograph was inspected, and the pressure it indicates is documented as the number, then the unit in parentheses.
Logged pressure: 220 (kPa)
